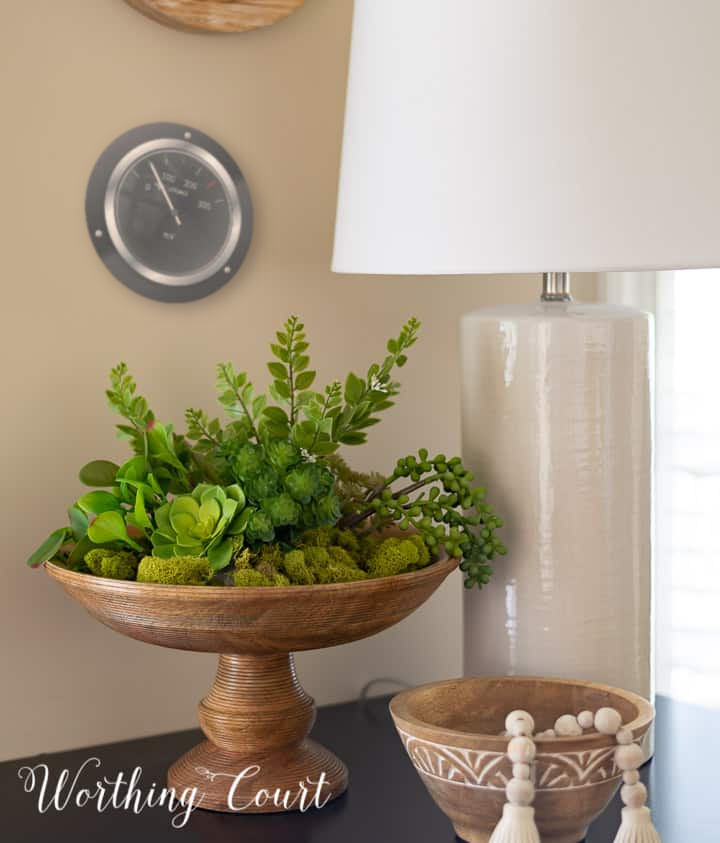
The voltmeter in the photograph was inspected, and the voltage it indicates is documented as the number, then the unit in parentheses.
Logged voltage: 50 (mV)
